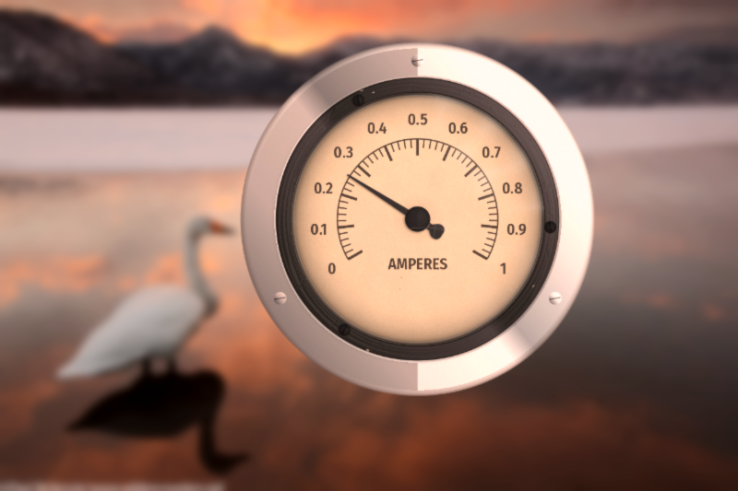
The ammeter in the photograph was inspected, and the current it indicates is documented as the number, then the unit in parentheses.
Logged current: 0.26 (A)
